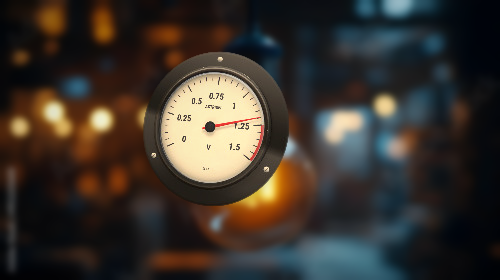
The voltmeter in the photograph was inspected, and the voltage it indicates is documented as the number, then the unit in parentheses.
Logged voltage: 1.2 (V)
